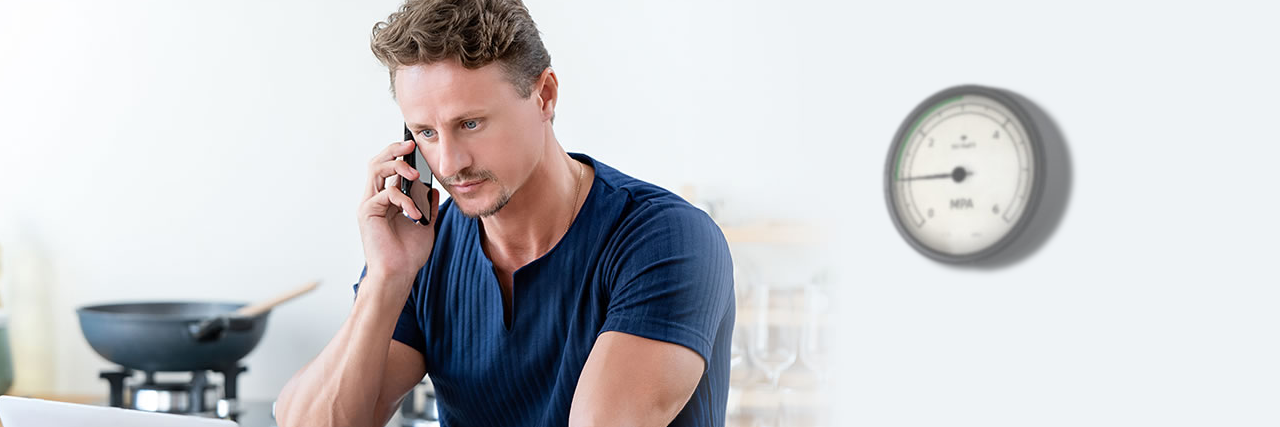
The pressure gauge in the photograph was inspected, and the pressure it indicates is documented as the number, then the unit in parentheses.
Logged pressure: 1 (MPa)
